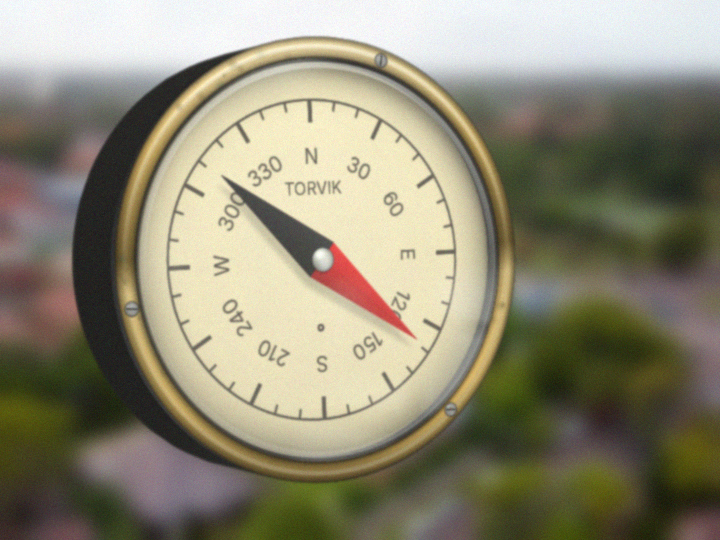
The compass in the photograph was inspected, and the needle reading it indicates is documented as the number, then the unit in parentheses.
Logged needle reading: 130 (°)
